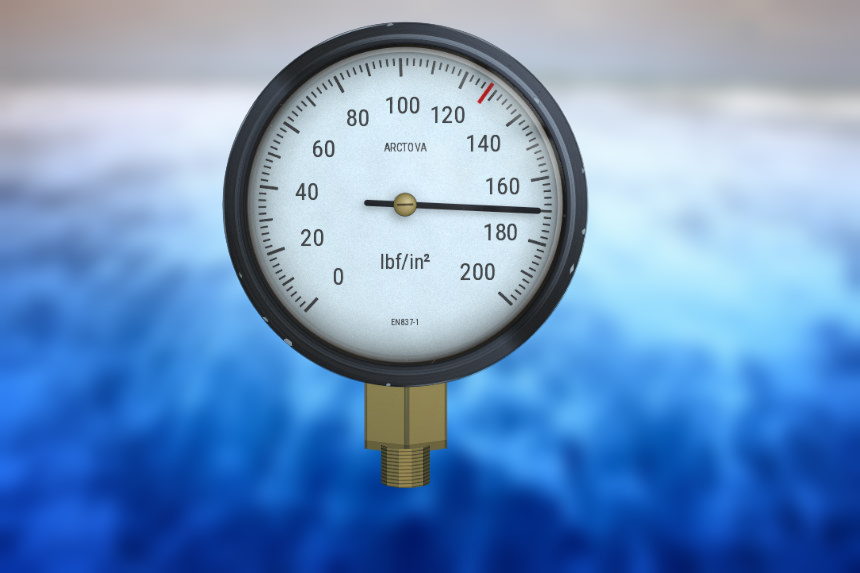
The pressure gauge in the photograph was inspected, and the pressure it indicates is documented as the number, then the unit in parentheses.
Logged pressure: 170 (psi)
